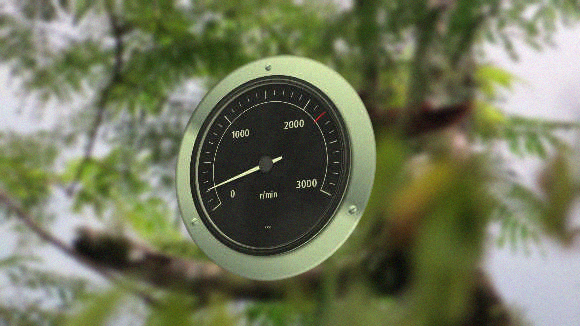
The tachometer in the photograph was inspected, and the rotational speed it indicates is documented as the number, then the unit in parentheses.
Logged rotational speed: 200 (rpm)
